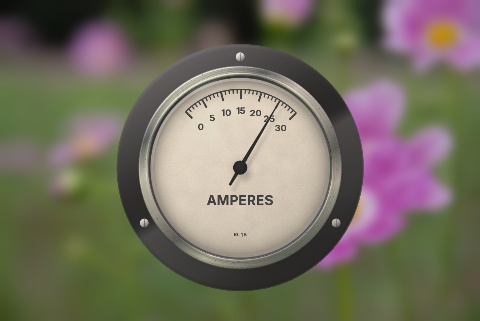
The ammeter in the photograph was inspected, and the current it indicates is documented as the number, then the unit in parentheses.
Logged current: 25 (A)
